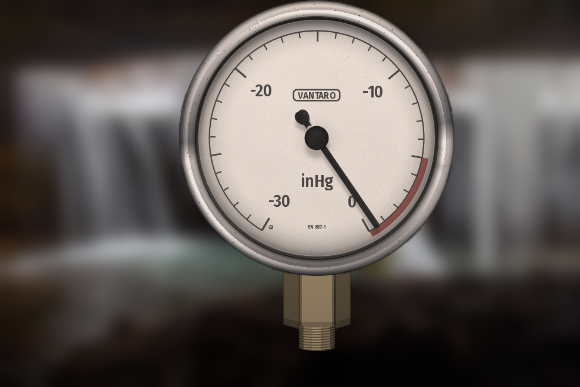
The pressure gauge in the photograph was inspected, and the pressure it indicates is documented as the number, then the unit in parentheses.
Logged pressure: -0.5 (inHg)
